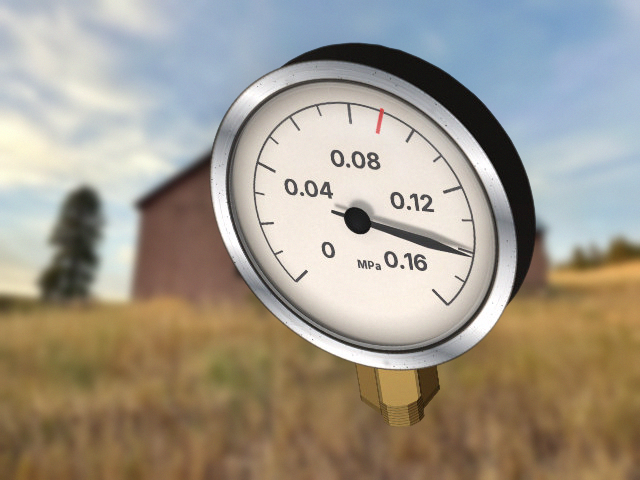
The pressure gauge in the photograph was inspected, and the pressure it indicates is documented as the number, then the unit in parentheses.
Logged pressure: 0.14 (MPa)
